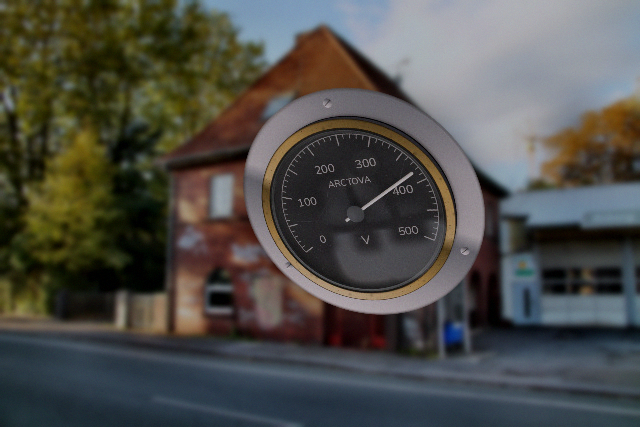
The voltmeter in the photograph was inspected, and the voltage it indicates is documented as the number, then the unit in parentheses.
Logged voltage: 380 (V)
